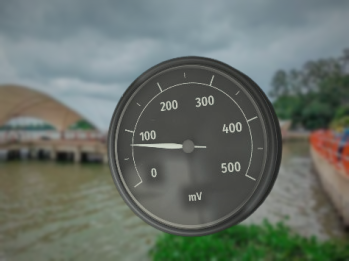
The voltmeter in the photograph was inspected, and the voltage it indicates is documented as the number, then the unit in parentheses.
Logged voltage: 75 (mV)
